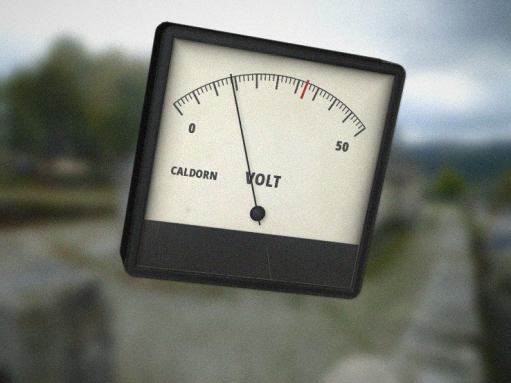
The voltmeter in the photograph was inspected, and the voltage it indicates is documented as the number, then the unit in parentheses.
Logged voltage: 14 (V)
